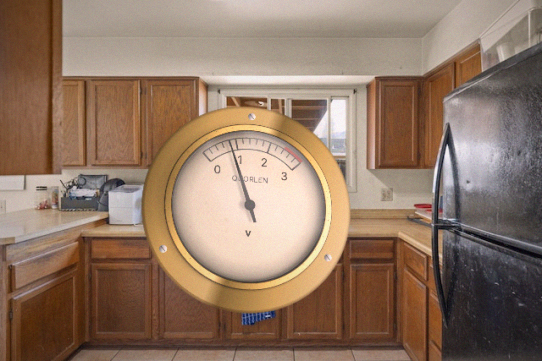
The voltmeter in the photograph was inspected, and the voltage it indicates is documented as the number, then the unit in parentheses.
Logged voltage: 0.8 (V)
